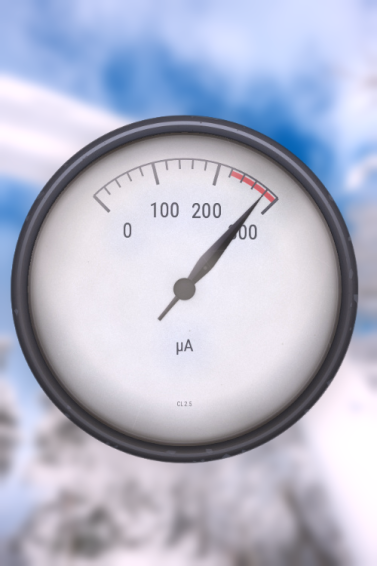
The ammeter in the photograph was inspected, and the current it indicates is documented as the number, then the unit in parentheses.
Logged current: 280 (µA)
